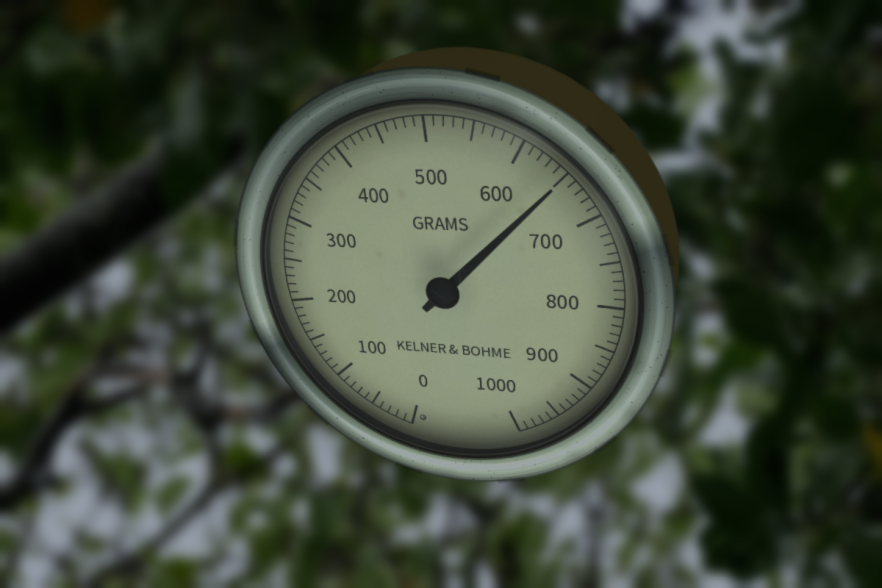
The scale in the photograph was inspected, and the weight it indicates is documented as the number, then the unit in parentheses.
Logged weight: 650 (g)
